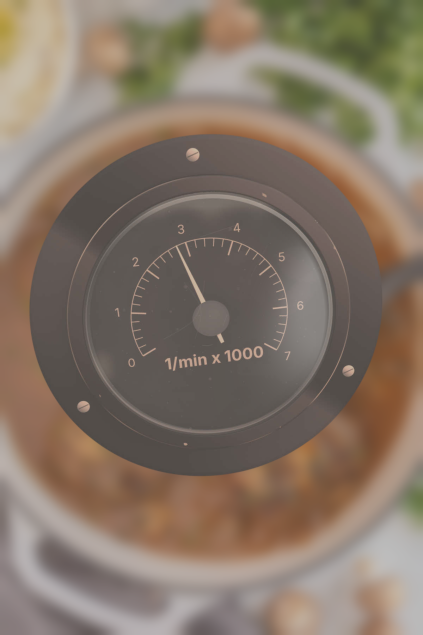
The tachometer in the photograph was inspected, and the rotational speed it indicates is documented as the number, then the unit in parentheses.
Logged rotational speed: 2800 (rpm)
